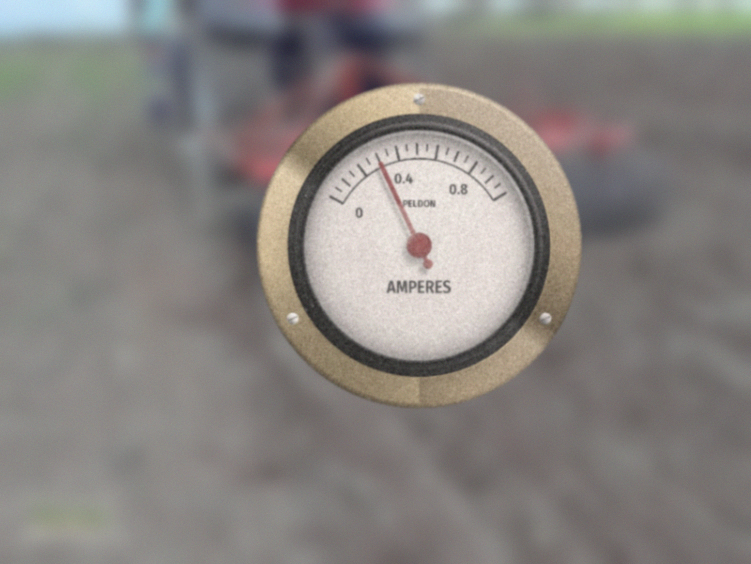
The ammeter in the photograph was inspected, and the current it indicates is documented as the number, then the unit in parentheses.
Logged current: 0.3 (A)
